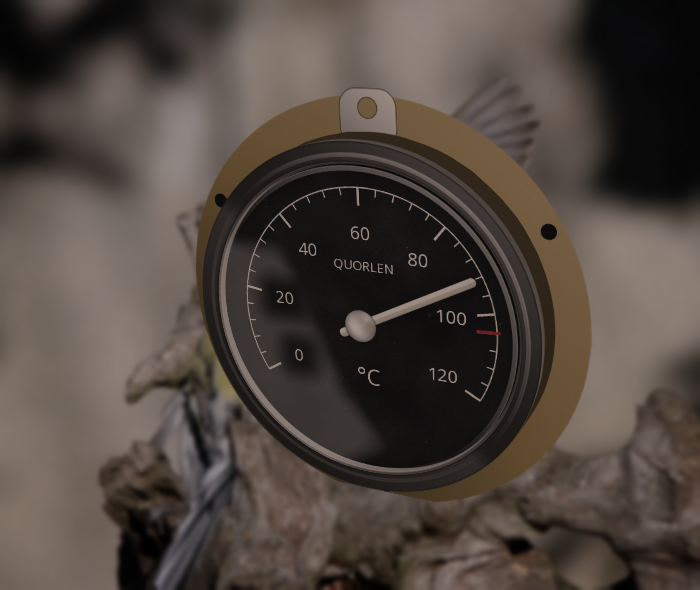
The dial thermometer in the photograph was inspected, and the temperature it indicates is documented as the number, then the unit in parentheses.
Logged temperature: 92 (°C)
